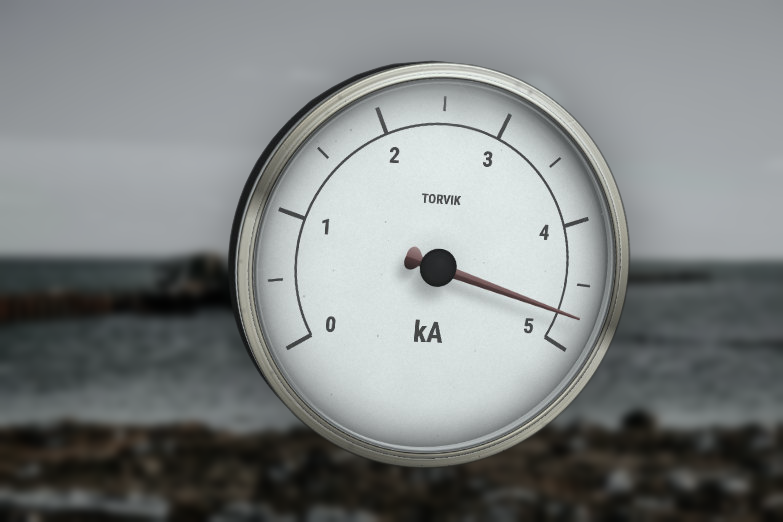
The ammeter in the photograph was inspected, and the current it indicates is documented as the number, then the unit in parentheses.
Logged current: 4.75 (kA)
